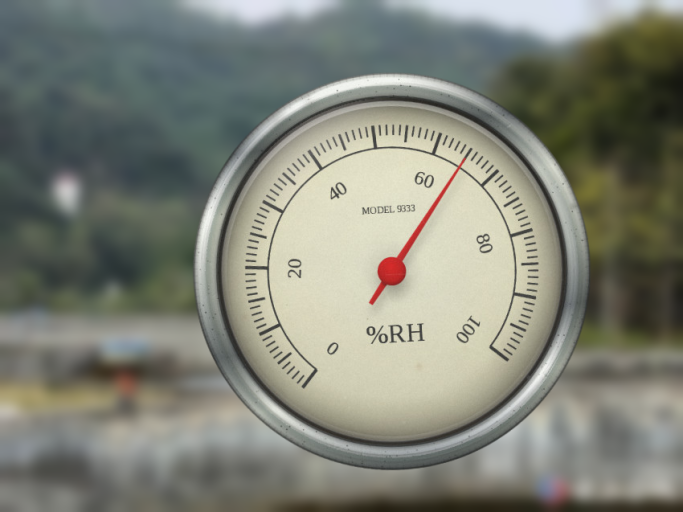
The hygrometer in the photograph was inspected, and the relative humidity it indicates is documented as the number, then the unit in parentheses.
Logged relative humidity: 65 (%)
